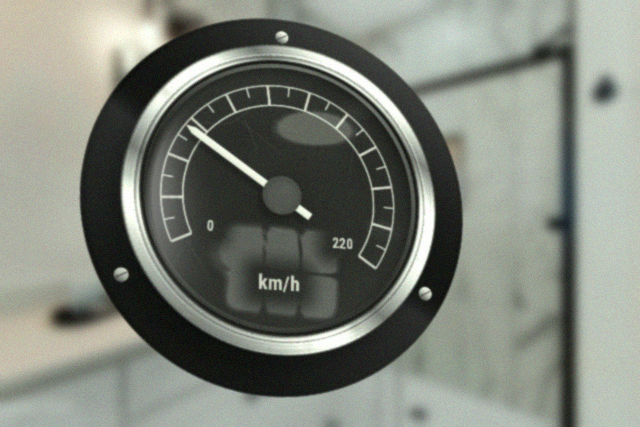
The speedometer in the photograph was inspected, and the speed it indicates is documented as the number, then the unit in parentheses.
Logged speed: 55 (km/h)
